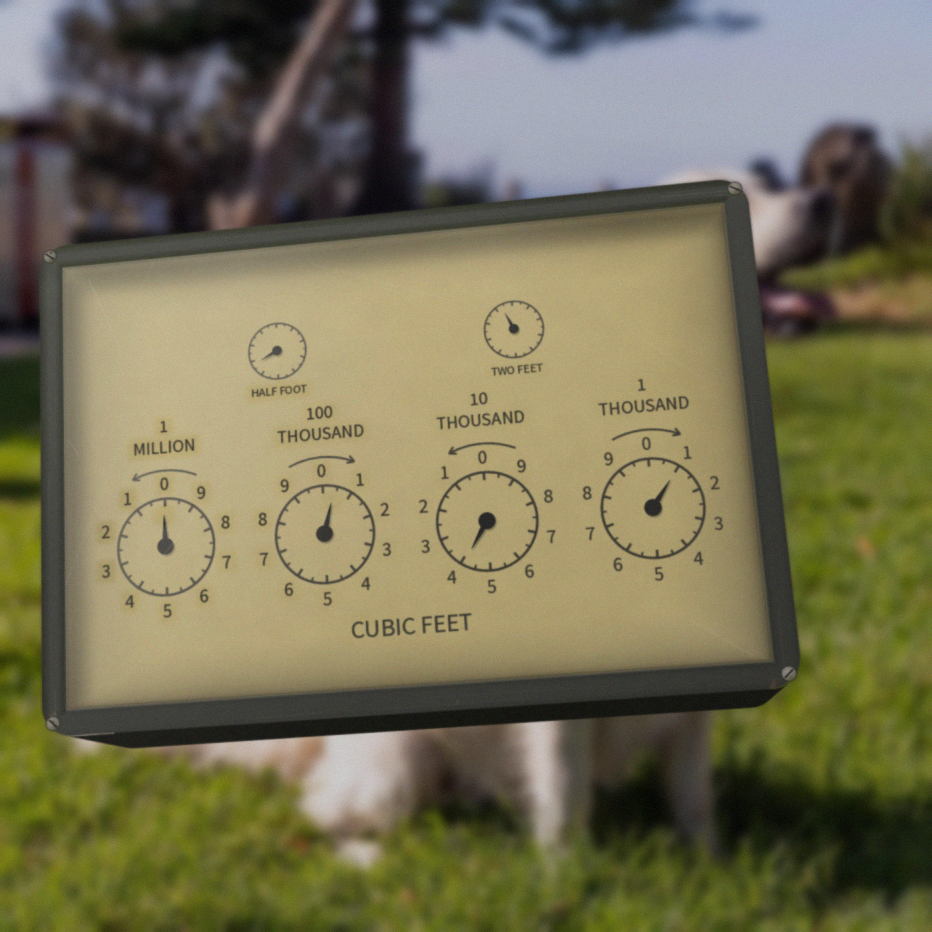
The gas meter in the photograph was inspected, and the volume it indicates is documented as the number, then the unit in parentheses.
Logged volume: 4100 (ft³)
